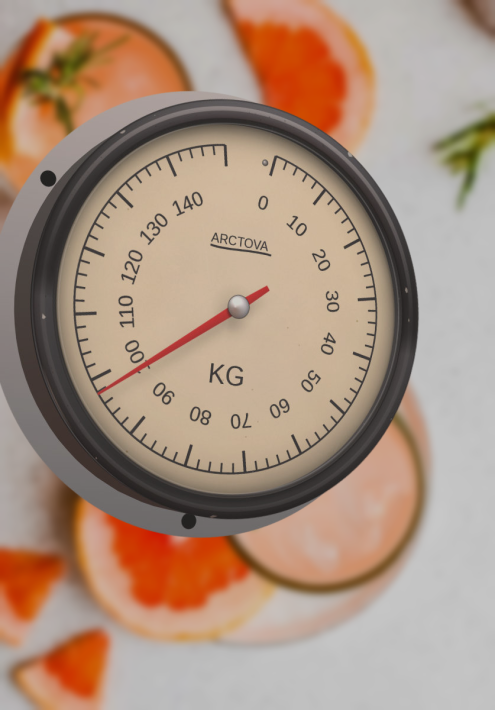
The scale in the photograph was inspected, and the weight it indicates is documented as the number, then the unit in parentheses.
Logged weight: 98 (kg)
